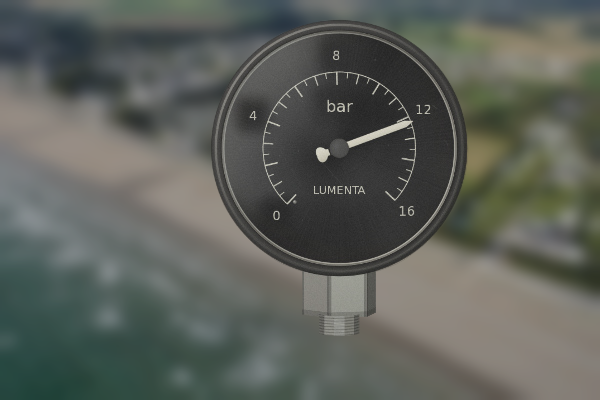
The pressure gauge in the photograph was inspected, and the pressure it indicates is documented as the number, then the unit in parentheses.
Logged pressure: 12.25 (bar)
